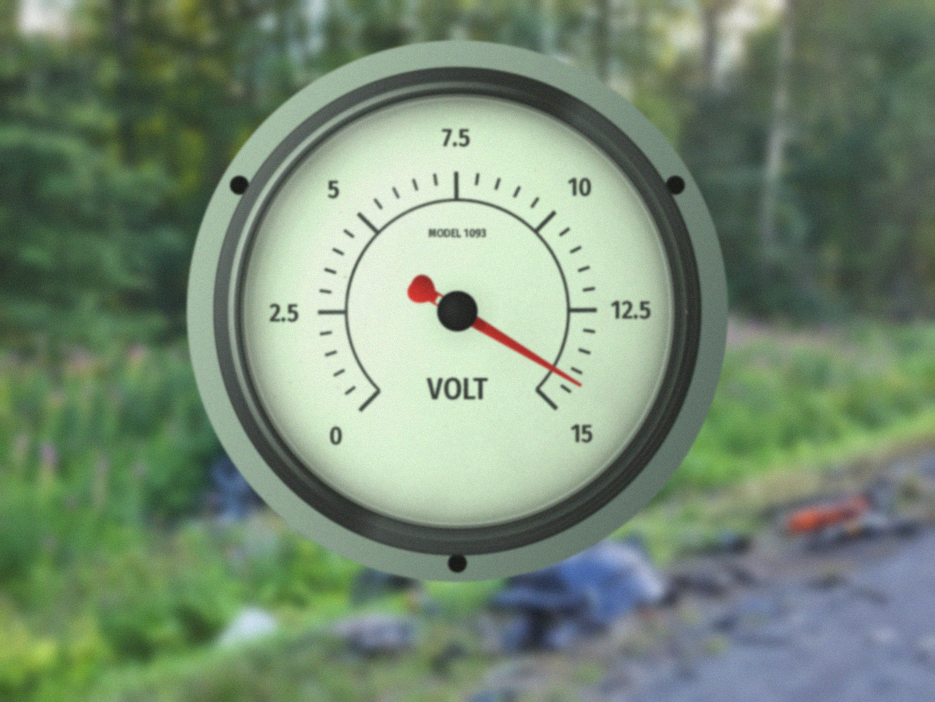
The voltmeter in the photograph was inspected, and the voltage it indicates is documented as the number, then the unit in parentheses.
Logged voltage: 14.25 (V)
